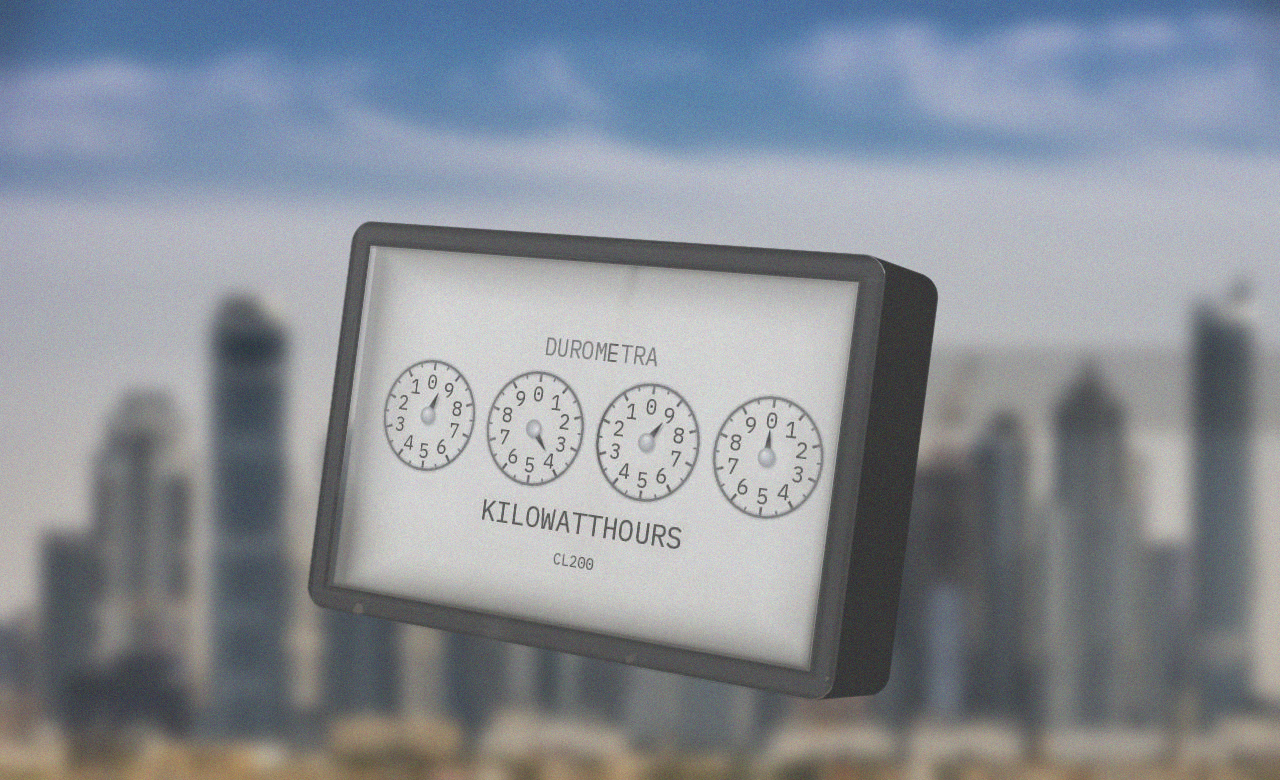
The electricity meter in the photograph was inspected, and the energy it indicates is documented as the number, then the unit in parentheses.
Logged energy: 9390 (kWh)
